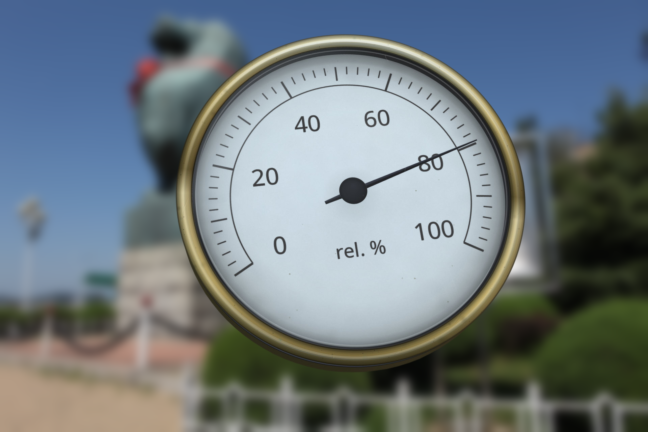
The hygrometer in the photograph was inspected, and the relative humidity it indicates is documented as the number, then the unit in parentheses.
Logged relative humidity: 80 (%)
